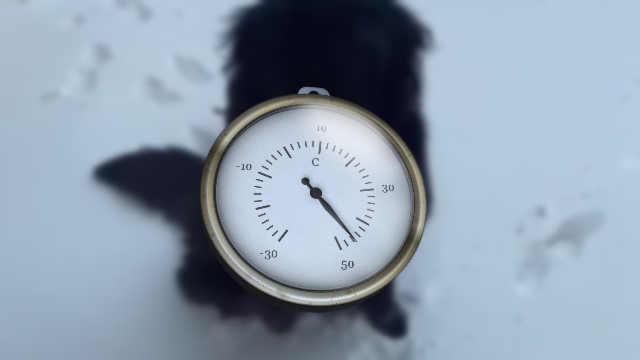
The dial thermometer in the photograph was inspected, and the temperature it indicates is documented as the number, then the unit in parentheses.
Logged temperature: 46 (°C)
